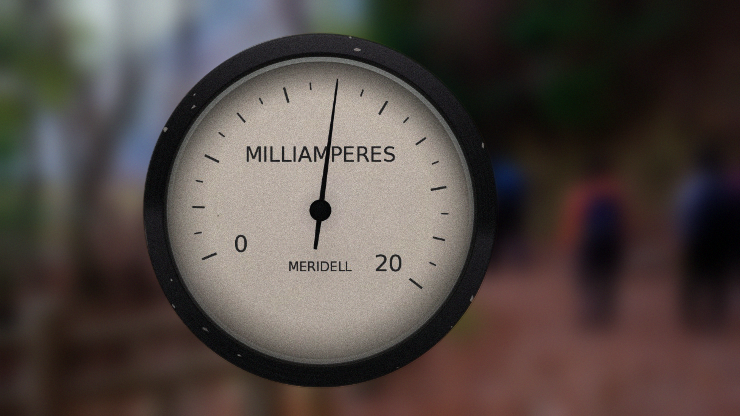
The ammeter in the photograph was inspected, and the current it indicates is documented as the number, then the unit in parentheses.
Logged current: 10 (mA)
